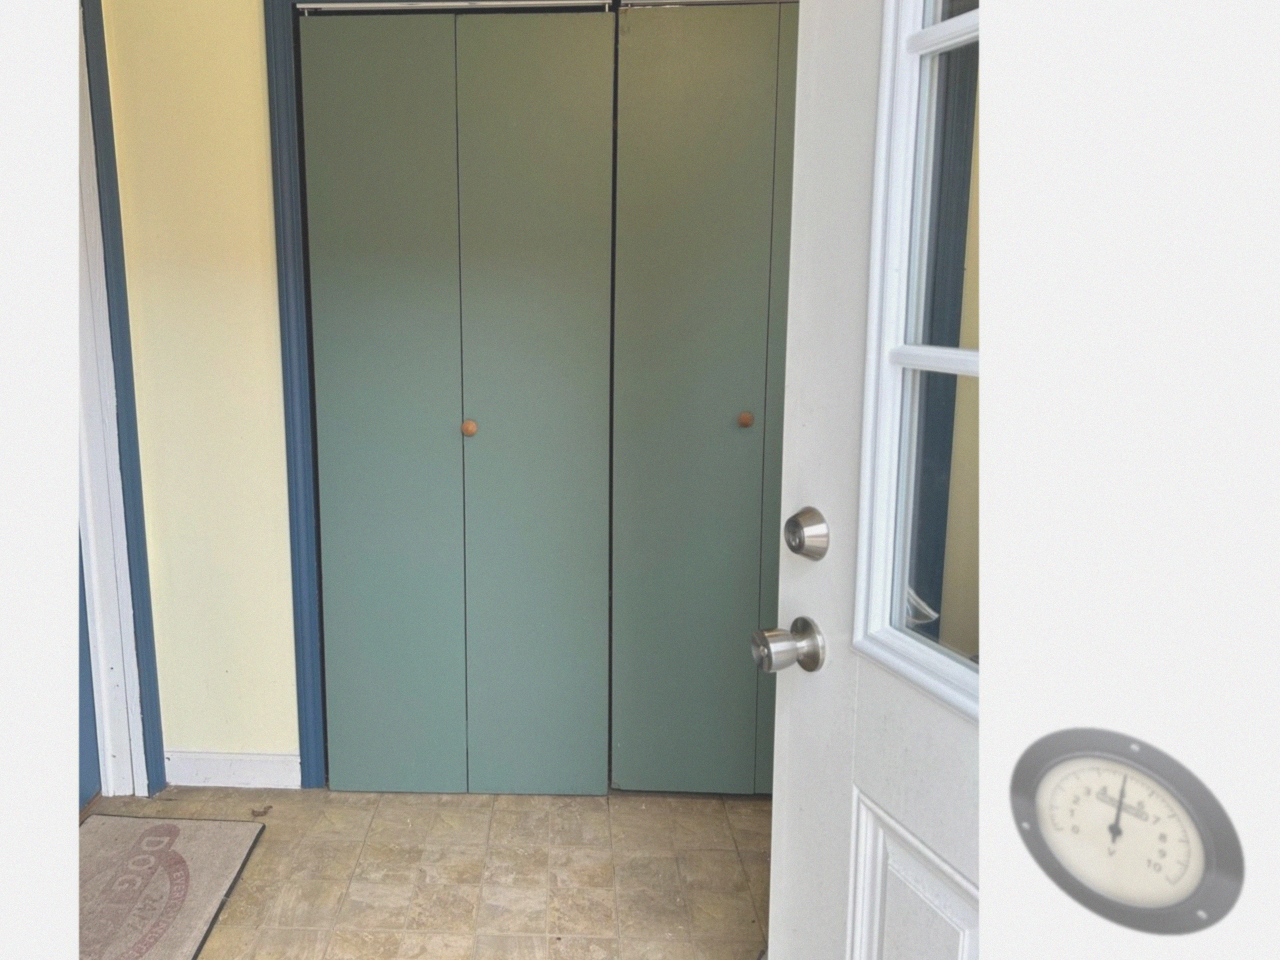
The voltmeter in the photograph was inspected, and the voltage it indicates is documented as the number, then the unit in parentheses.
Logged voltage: 5 (V)
